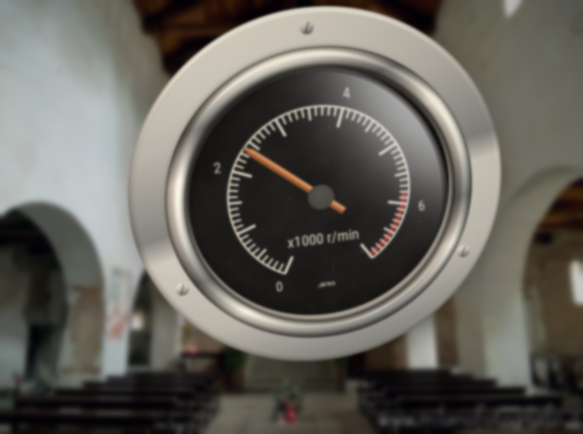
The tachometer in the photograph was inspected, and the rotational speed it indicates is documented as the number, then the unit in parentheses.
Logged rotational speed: 2400 (rpm)
